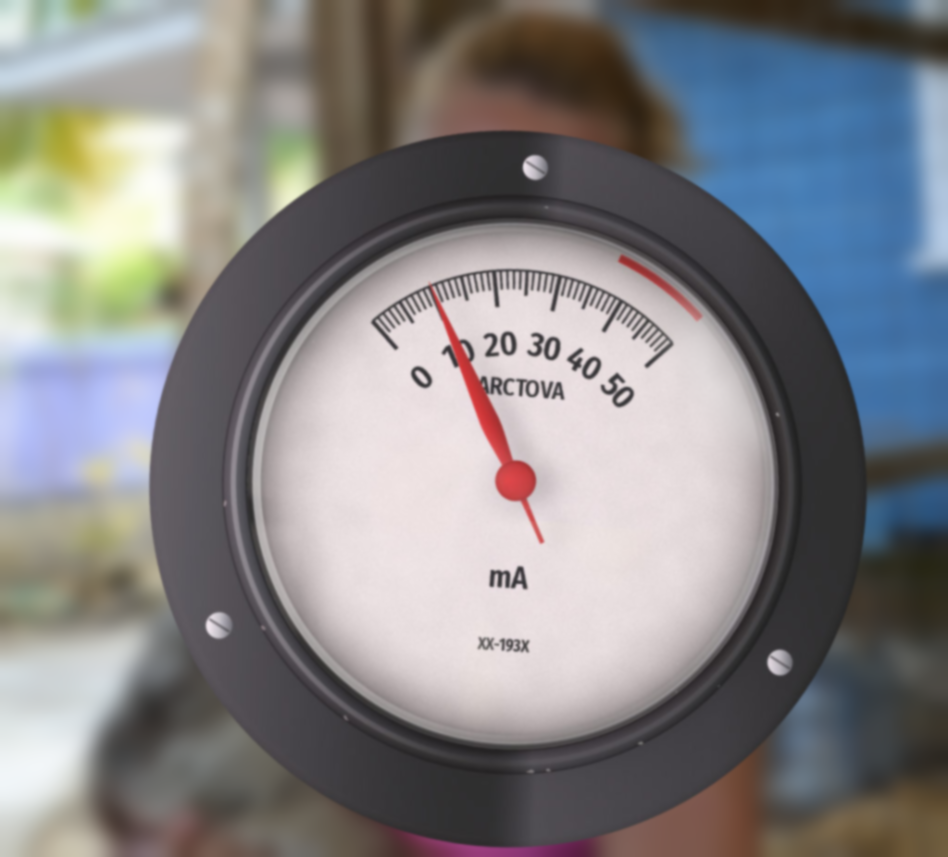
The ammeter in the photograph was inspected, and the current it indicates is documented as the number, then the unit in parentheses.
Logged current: 10 (mA)
